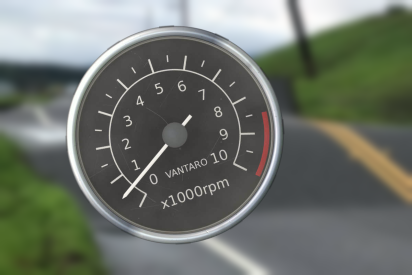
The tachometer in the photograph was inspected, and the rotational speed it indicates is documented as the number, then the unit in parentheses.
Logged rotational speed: 500 (rpm)
